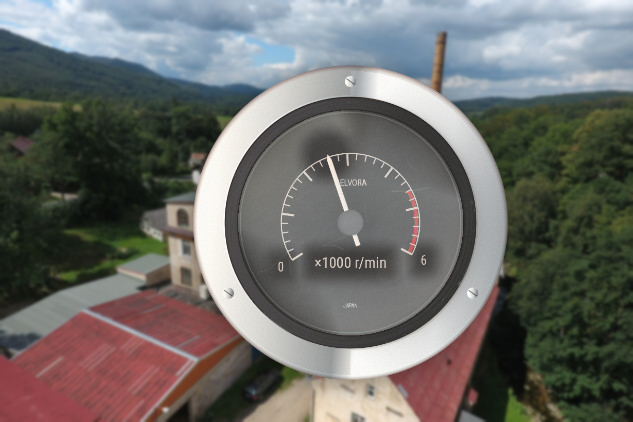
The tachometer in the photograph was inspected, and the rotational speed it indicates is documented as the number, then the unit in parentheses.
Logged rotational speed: 2600 (rpm)
